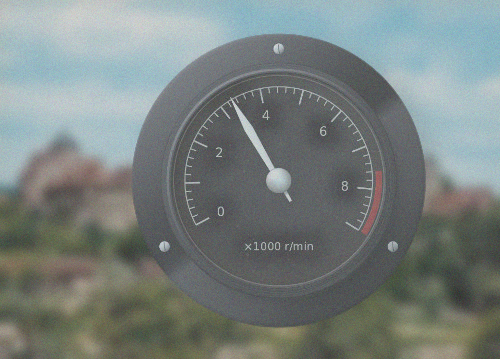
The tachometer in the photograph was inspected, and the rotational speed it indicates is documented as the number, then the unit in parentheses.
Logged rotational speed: 3300 (rpm)
